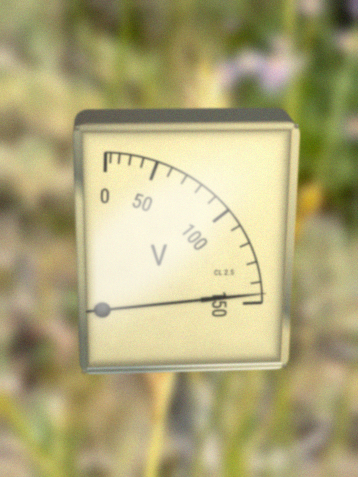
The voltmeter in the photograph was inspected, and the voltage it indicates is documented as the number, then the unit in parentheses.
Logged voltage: 145 (V)
